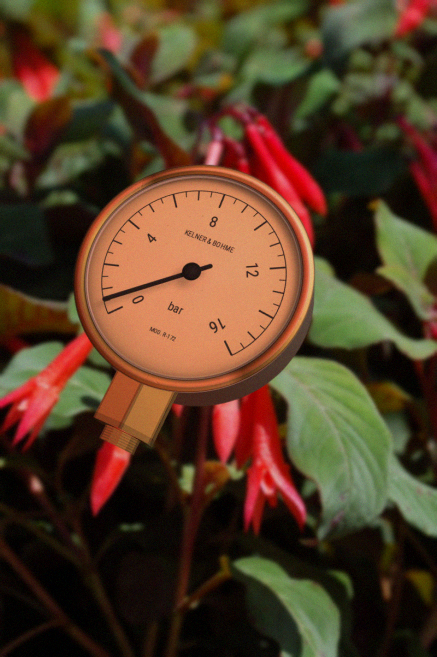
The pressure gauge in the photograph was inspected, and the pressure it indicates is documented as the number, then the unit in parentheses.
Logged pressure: 0.5 (bar)
